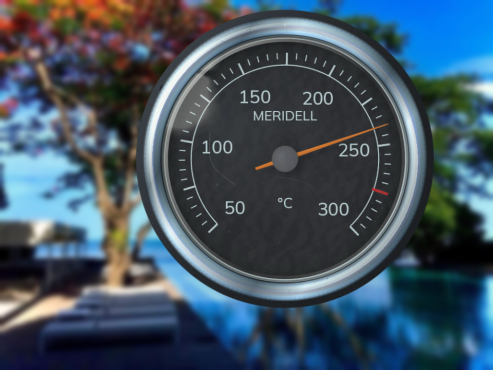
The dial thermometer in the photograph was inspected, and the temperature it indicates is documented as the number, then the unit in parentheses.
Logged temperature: 240 (°C)
